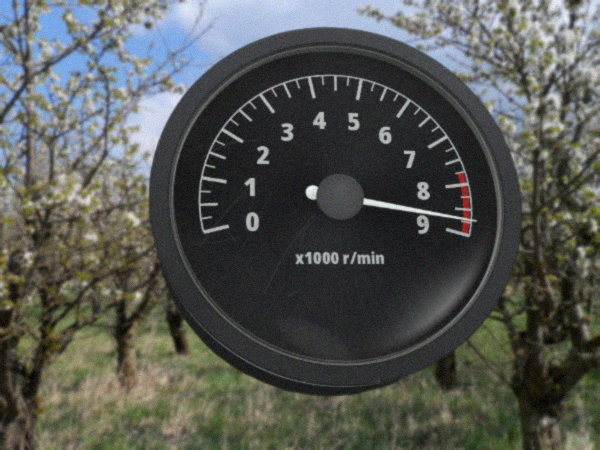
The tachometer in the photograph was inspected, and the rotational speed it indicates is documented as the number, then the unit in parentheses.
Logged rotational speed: 8750 (rpm)
